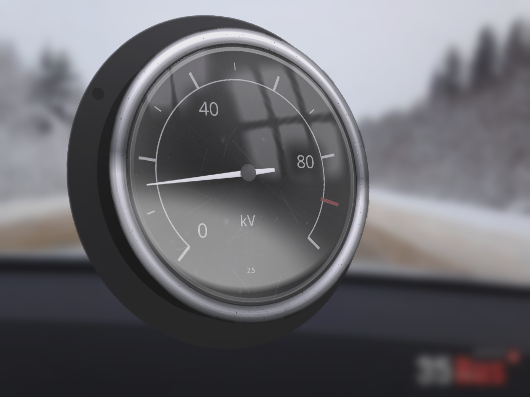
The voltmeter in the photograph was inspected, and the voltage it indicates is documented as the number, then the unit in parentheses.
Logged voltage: 15 (kV)
